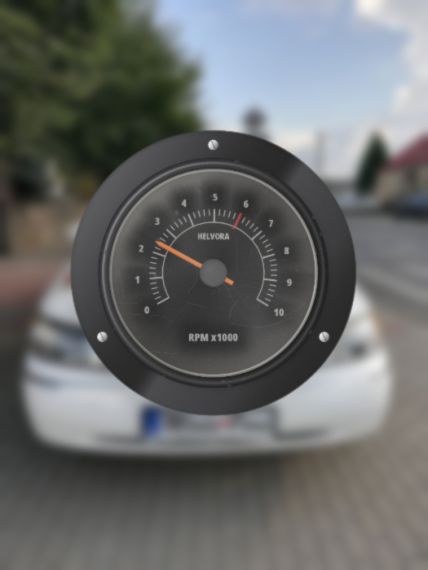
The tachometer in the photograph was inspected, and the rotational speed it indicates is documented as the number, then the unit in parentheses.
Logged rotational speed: 2400 (rpm)
